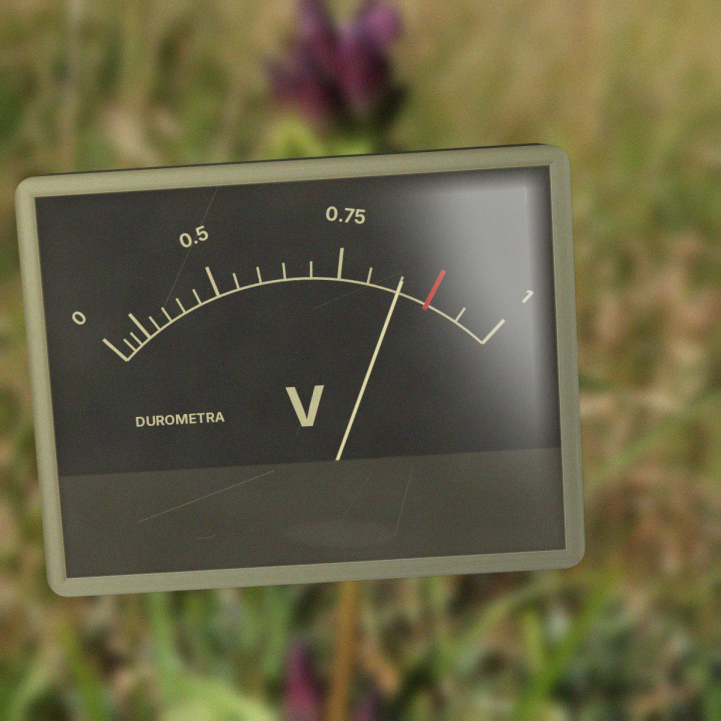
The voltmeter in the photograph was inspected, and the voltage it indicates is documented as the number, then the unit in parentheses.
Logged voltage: 0.85 (V)
